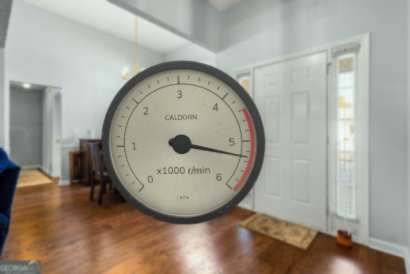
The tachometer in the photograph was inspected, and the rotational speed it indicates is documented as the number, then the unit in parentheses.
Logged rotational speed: 5300 (rpm)
